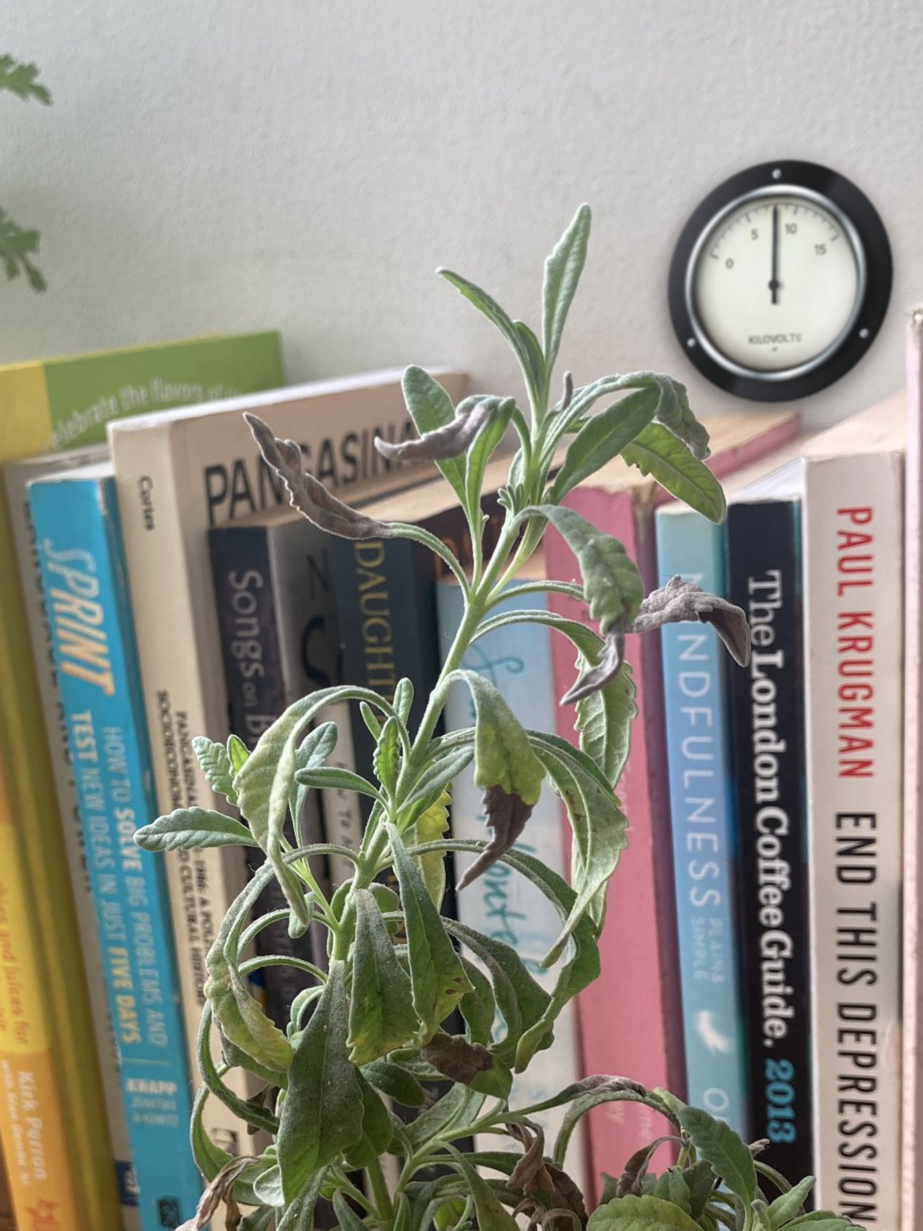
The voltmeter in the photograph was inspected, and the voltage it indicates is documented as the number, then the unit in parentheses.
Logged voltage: 8 (kV)
